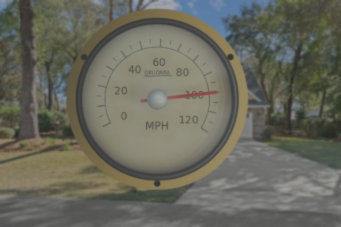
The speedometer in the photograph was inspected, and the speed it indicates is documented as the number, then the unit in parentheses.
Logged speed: 100 (mph)
